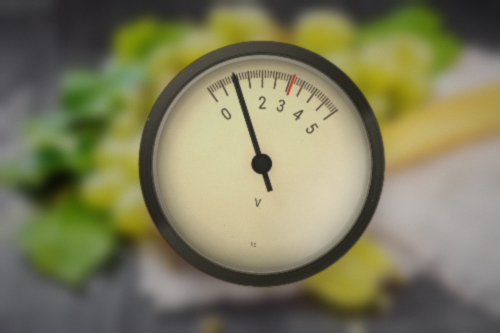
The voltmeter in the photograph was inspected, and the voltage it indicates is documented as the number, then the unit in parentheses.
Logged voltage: 1 (V)
